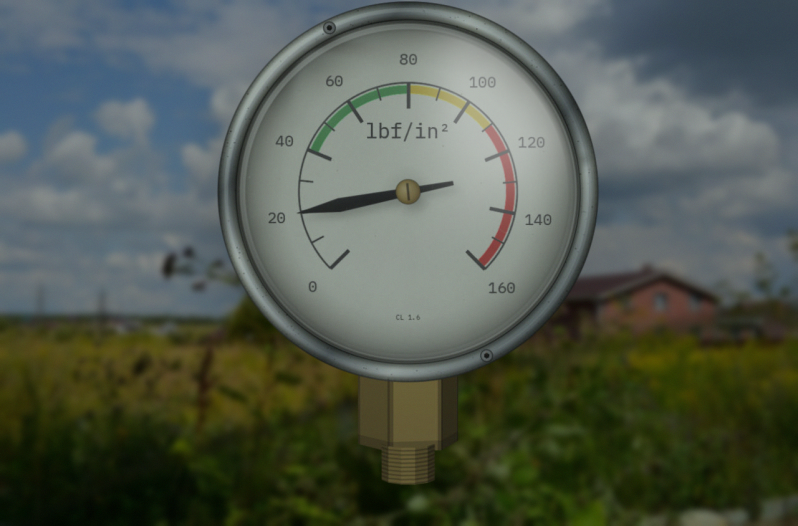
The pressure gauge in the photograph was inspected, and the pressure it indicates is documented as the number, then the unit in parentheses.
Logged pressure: 20 (psi)
